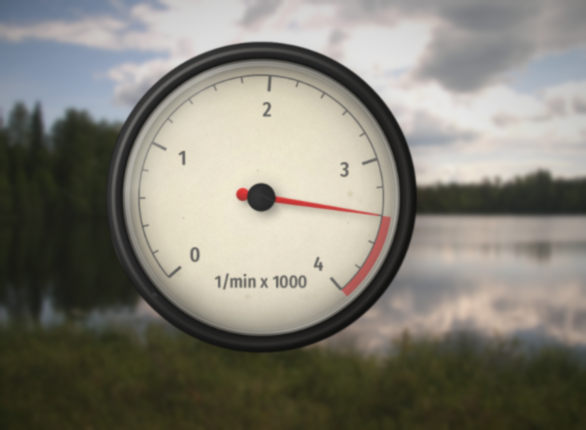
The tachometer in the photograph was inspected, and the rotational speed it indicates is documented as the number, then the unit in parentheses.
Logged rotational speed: 3400 (rpm)
